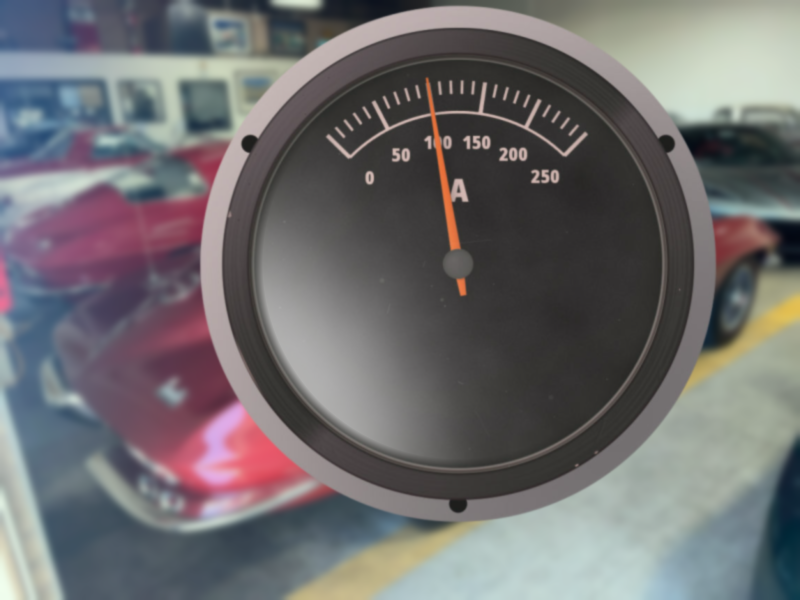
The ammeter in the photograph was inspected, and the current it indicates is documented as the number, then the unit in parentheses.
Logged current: 100 (A)
